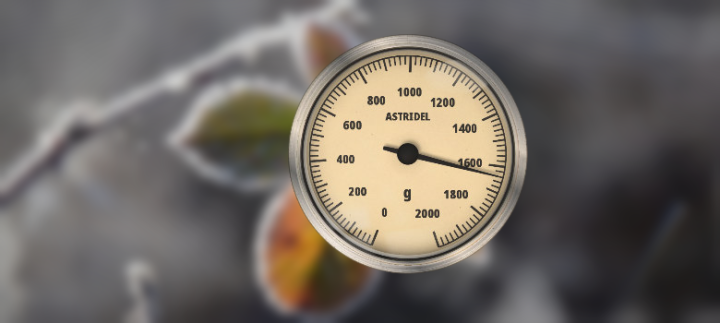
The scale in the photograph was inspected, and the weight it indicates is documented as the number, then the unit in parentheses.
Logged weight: 1640 (g)
